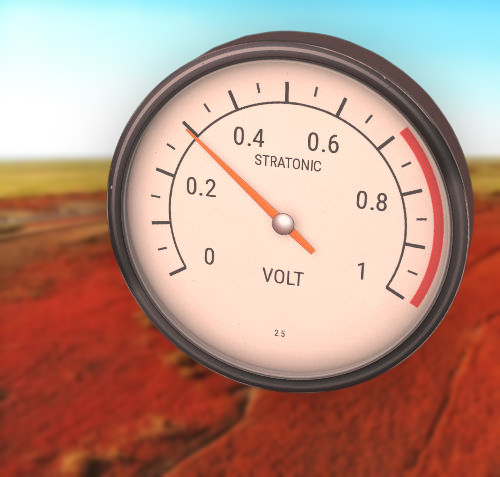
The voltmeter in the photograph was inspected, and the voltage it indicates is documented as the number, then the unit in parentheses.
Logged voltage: 0.3 (V)
